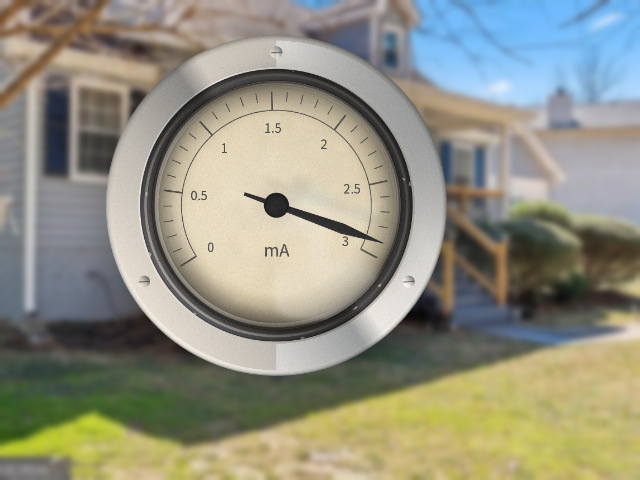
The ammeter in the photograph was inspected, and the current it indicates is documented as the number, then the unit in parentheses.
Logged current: 2.9 (mA)
